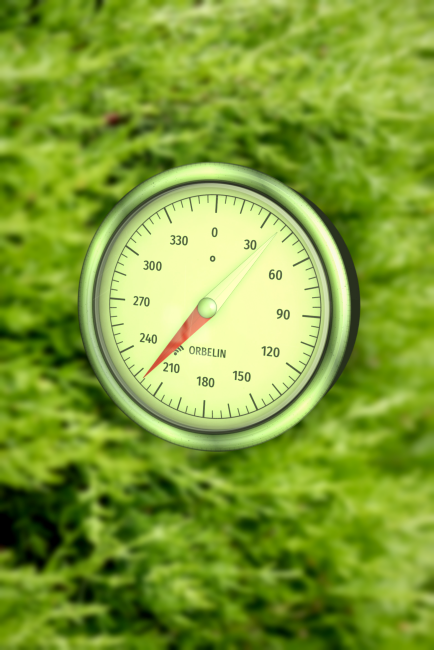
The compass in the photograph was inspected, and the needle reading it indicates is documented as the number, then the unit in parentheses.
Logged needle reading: 220 (°)
